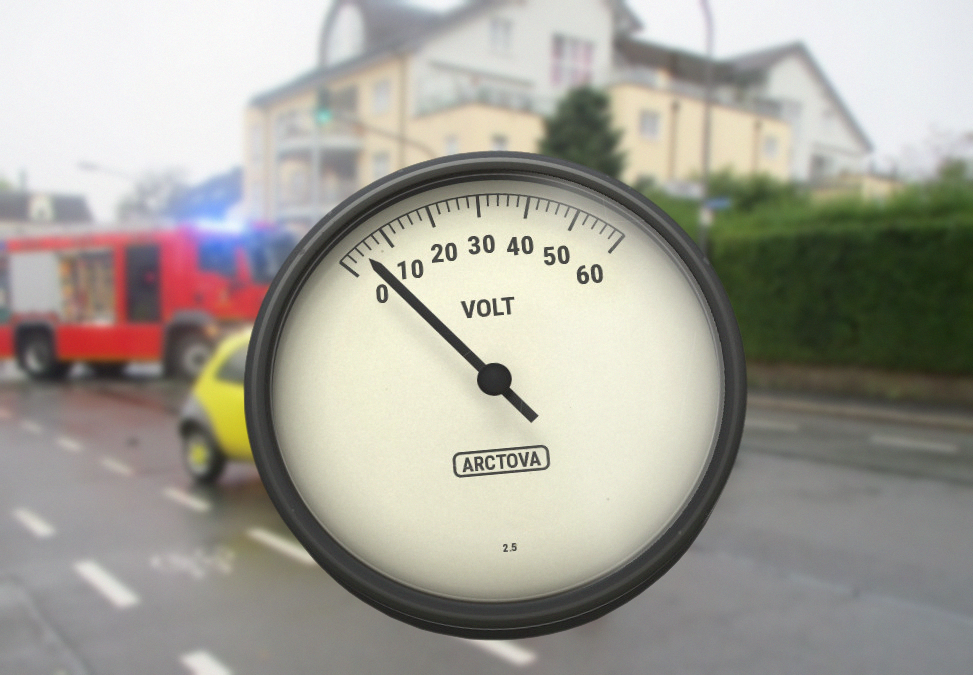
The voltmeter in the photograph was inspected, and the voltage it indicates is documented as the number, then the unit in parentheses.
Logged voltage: 4 (V)
